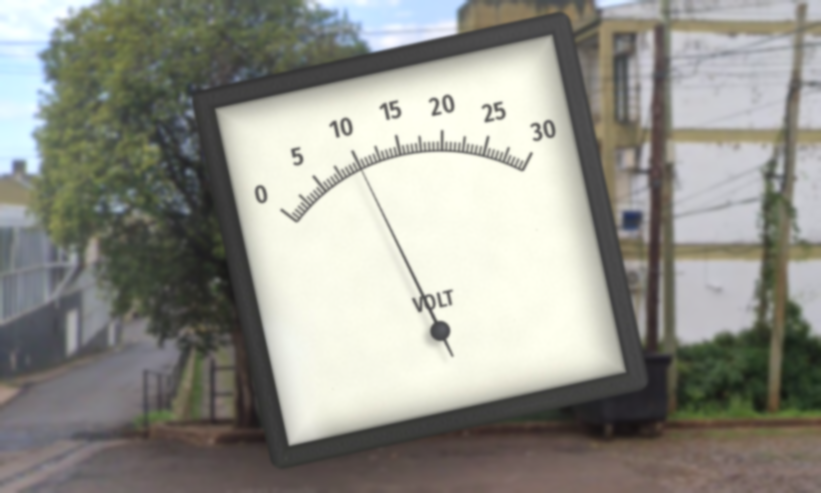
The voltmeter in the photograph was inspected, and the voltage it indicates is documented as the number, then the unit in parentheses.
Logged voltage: 10 (V)
